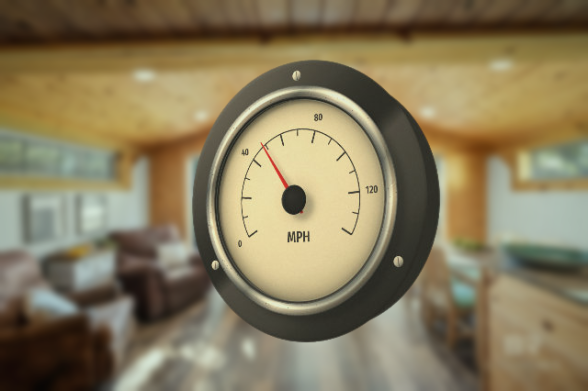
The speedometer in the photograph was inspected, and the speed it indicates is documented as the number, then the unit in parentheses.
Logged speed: 50 (mph)
